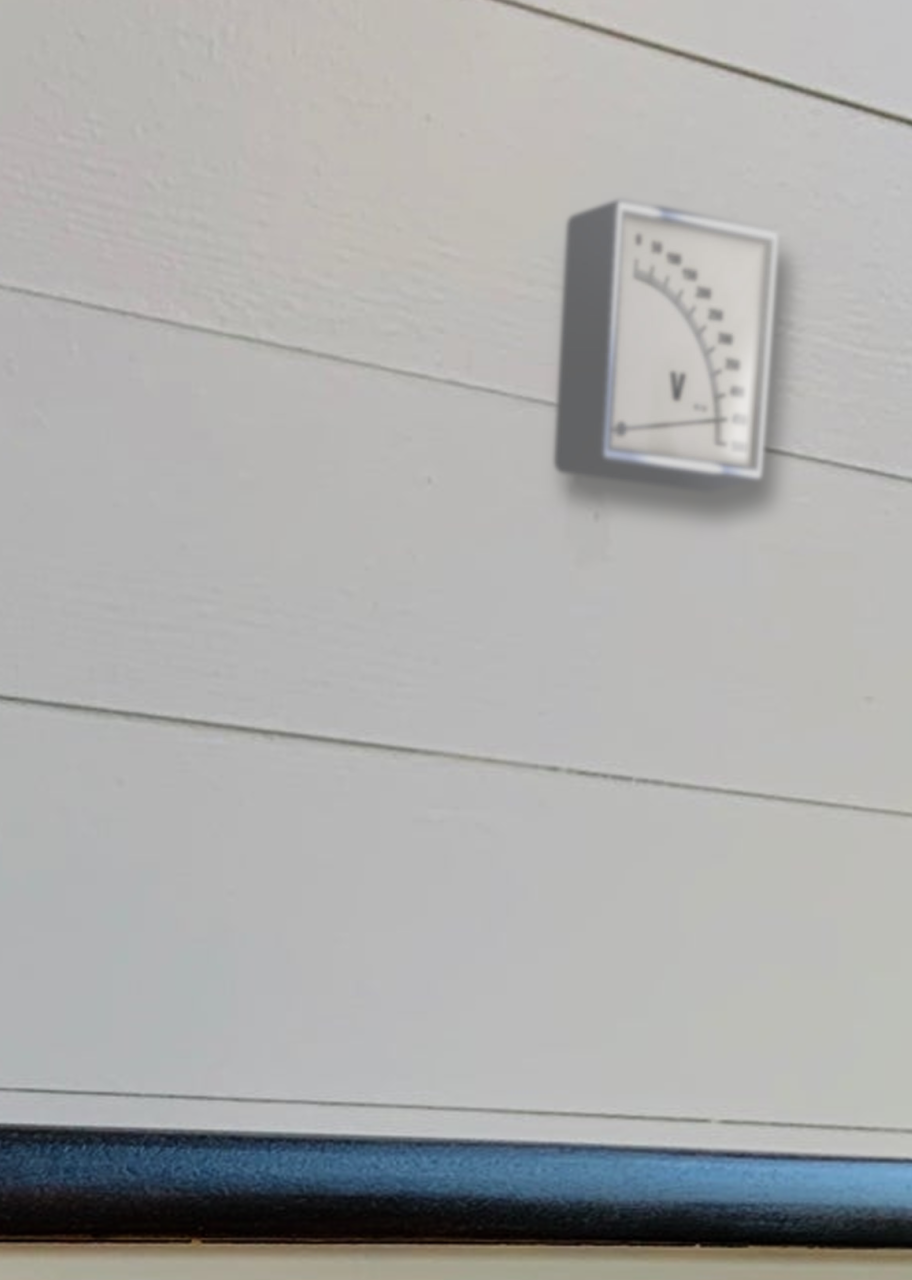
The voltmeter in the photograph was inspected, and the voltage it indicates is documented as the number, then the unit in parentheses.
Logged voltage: 450 (V)
